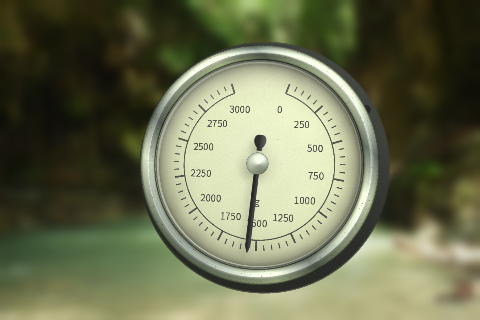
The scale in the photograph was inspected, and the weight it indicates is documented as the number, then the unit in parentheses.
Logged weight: 1550 (g)
